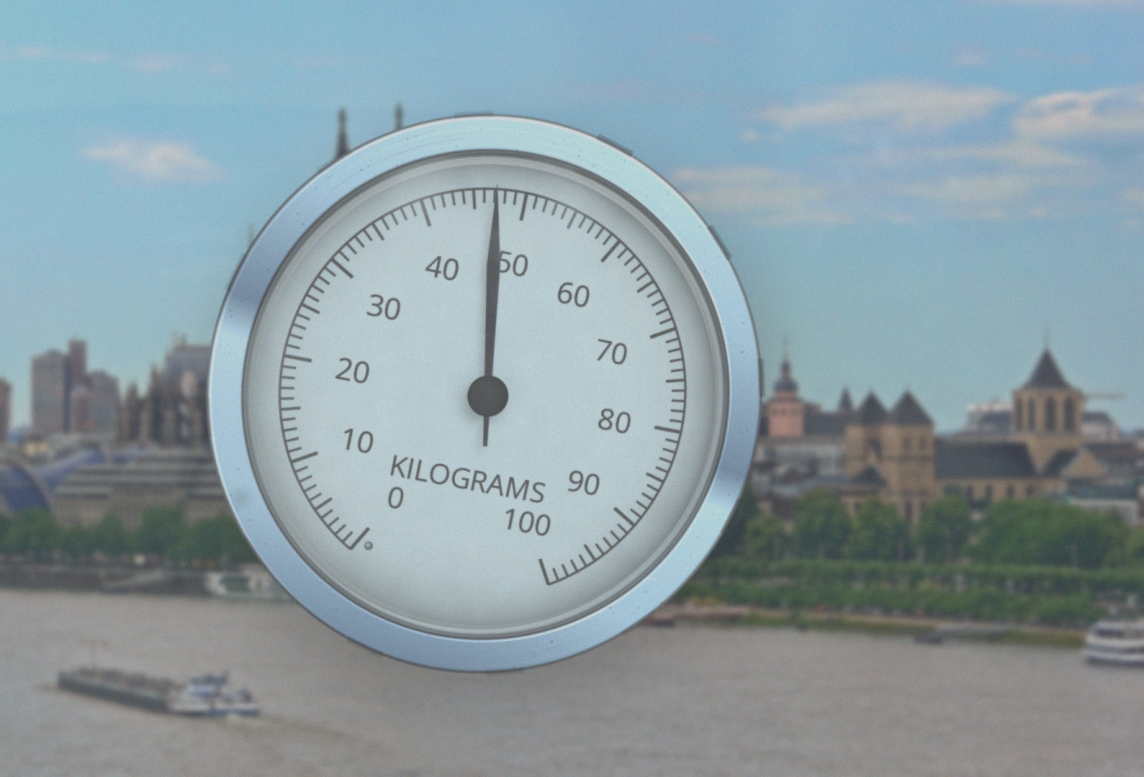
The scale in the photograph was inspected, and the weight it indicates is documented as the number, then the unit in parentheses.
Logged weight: 47 (kg)
